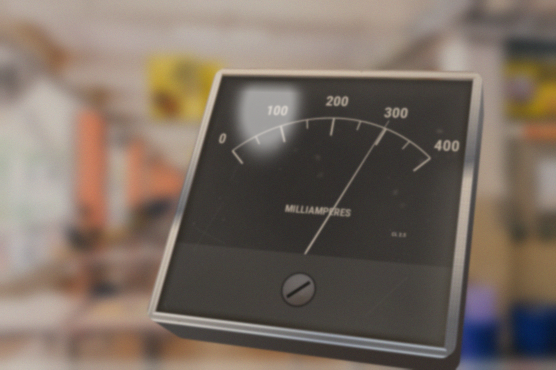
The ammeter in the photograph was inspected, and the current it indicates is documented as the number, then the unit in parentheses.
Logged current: 300 (mA)
